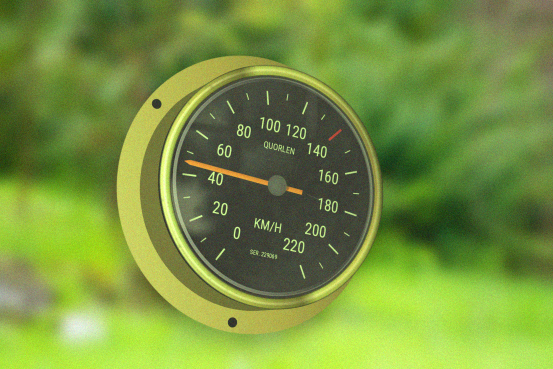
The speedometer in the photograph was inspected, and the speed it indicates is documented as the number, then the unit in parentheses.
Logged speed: 45 (km/h)
